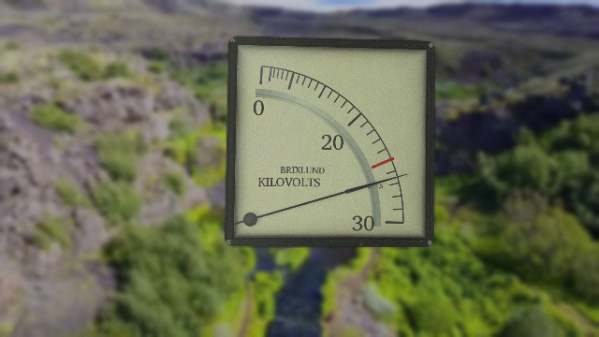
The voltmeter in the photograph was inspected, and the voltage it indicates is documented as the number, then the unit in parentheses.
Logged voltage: 26.5 (kV)
